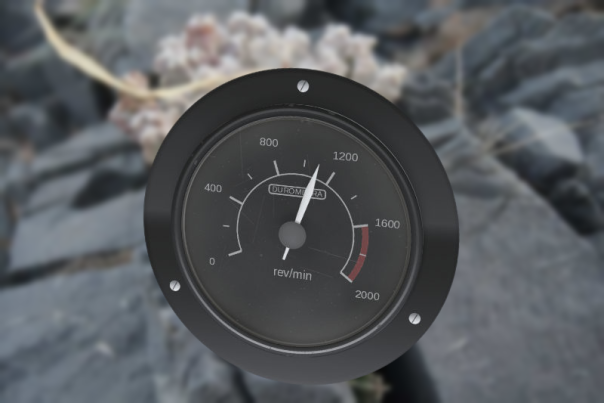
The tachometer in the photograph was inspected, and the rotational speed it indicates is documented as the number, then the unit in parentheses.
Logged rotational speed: 1100 (rpm)
